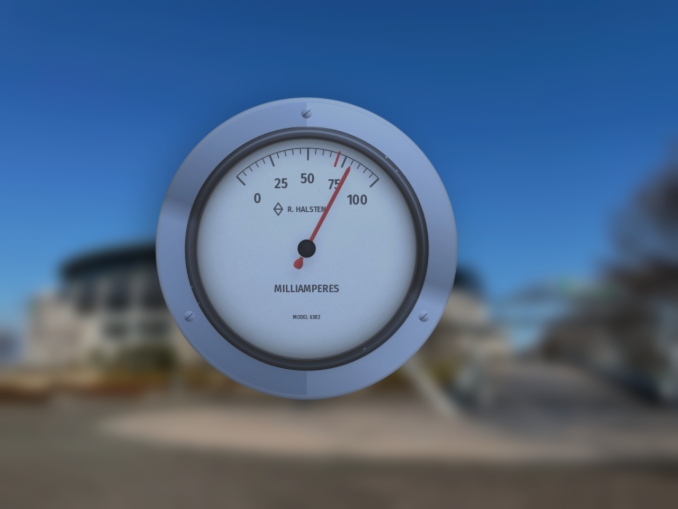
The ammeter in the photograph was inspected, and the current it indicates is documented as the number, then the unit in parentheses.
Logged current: 80 (mA)
